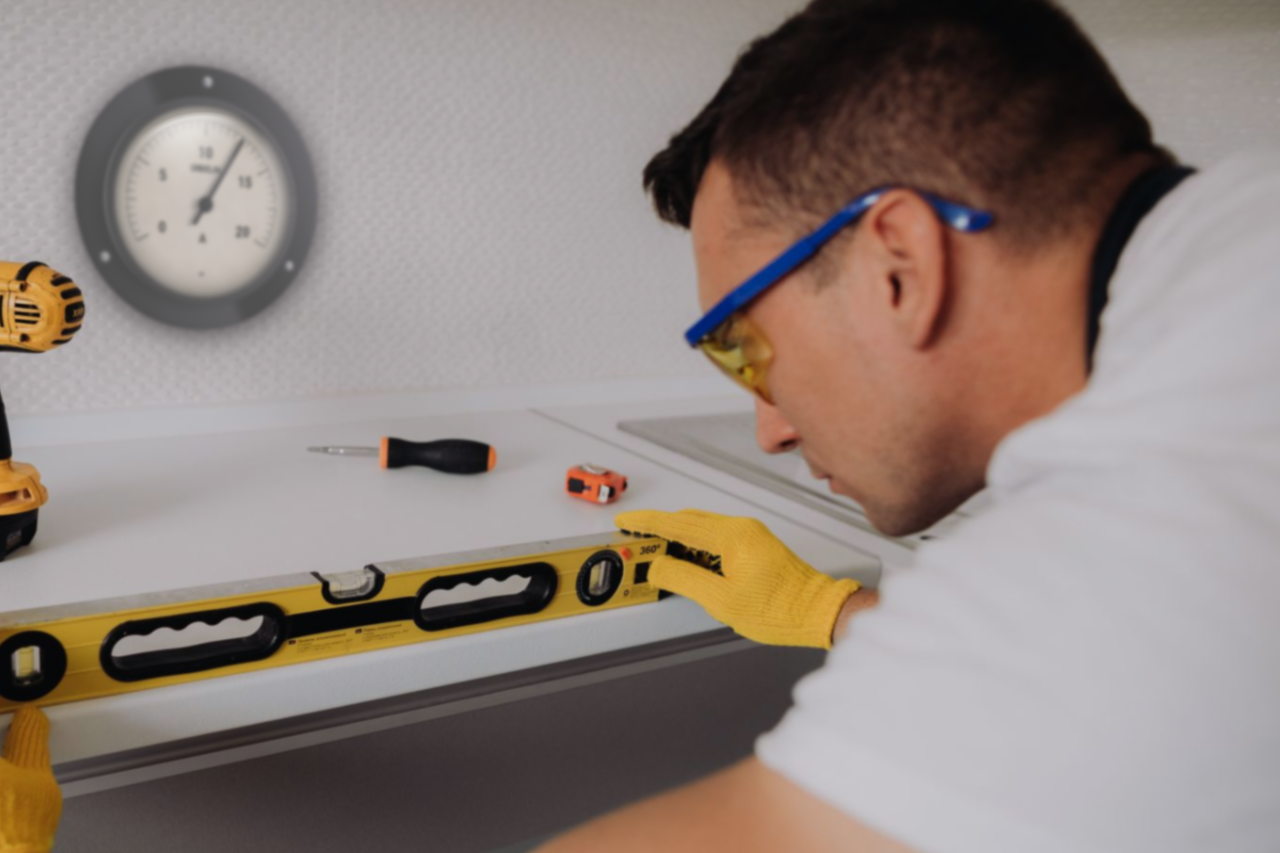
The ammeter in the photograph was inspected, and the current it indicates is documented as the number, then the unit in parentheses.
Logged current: 12.5 (A)
